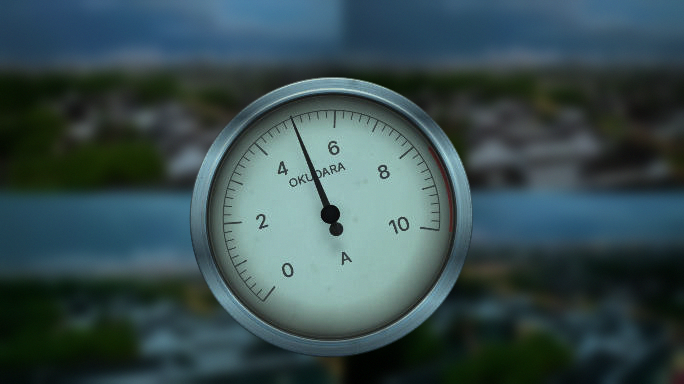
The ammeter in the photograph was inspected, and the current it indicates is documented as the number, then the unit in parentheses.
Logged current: 5 (A)
